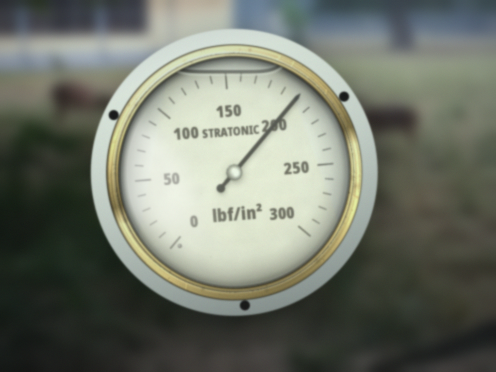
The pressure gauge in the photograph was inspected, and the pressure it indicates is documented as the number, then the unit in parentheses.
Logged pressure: 200 (psi)
